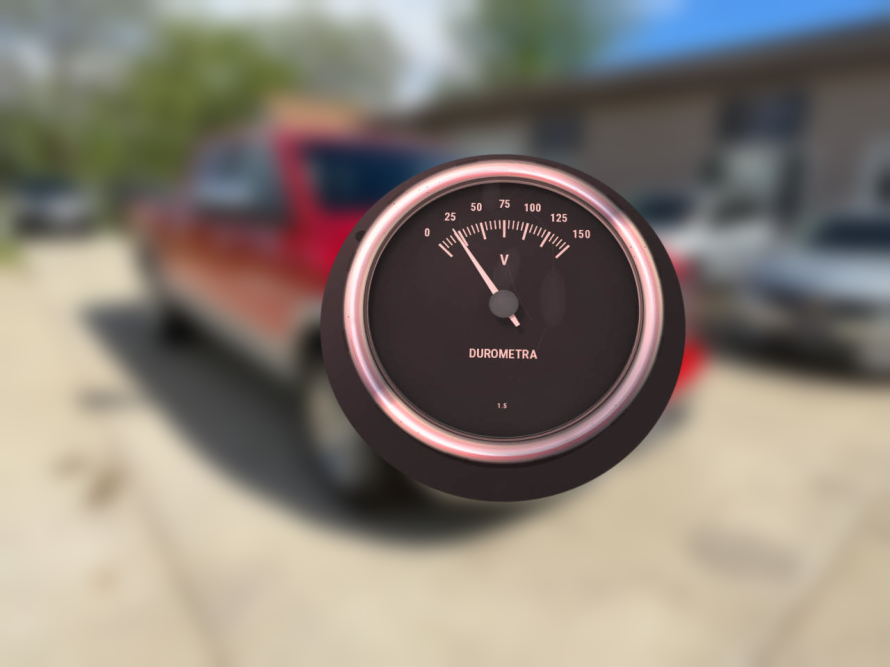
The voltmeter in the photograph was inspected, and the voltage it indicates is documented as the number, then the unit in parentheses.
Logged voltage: 20 (V)
